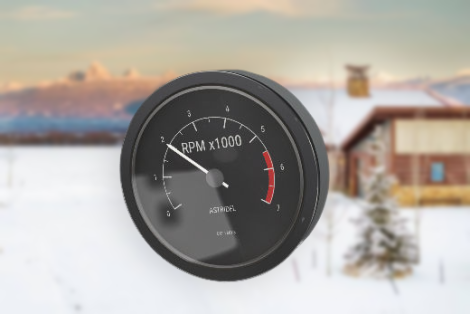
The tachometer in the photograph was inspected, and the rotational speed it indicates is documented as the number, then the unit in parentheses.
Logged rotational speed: 2000 (rpm)
